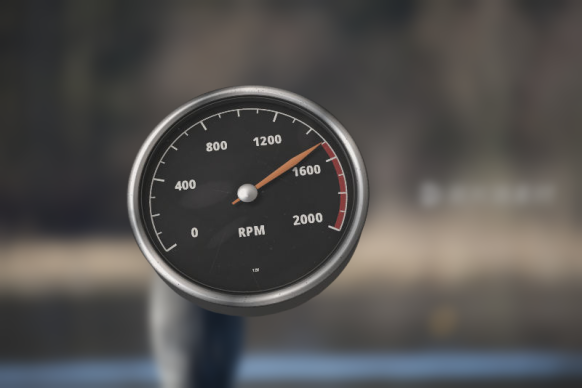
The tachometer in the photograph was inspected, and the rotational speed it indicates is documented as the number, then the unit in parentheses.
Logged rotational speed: 1500 (rpm)
